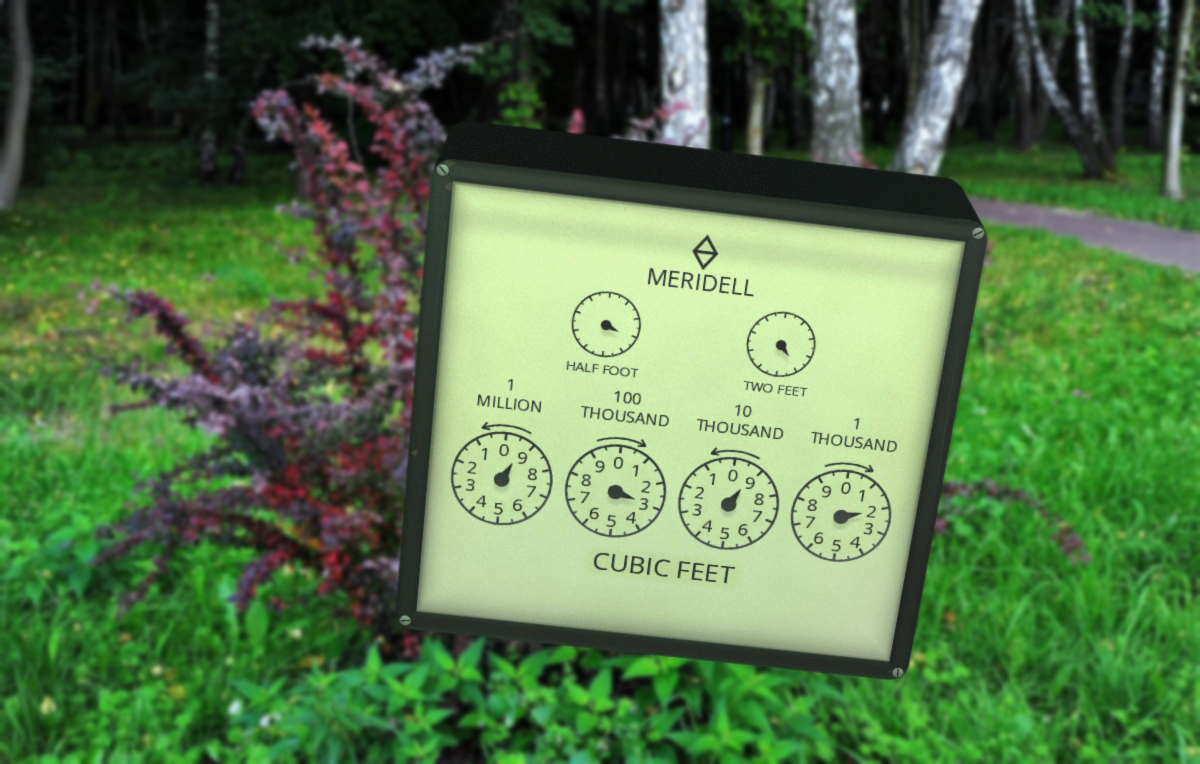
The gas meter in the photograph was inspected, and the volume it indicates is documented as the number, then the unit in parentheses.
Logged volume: 929200 (ft³)
